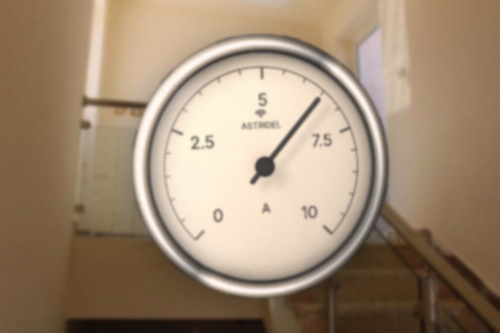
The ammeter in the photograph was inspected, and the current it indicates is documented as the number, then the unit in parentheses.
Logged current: 6.5 (A)
